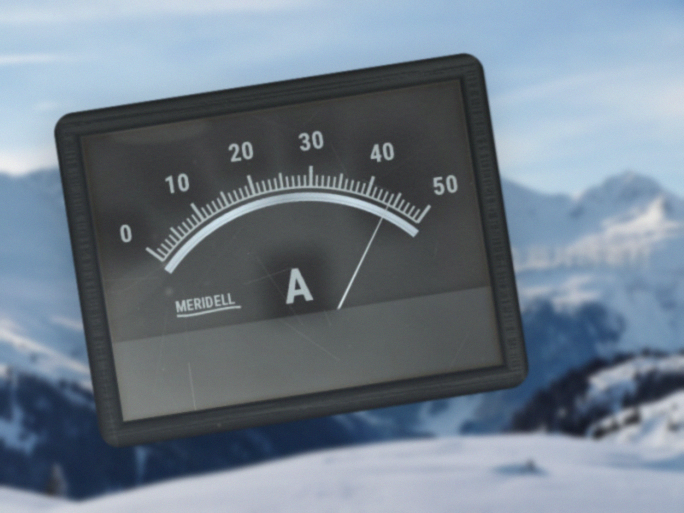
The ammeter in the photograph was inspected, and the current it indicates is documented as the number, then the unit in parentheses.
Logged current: 44 (A)
